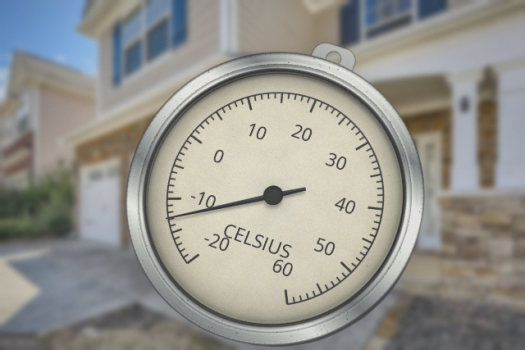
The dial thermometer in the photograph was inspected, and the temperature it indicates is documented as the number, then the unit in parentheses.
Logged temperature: -13 (°C)
